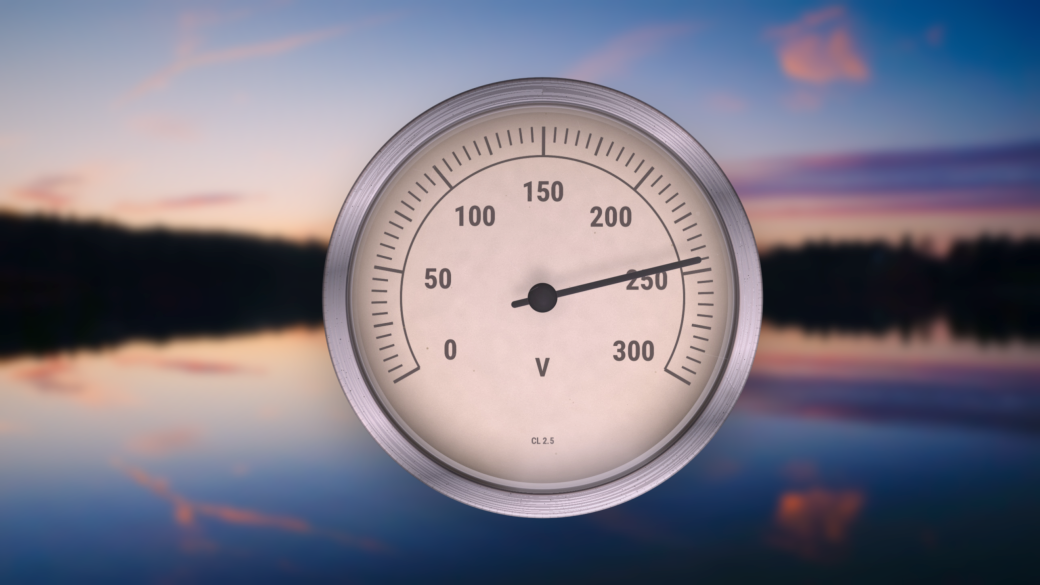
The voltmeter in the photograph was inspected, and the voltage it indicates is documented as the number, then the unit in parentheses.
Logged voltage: 245 (V)
